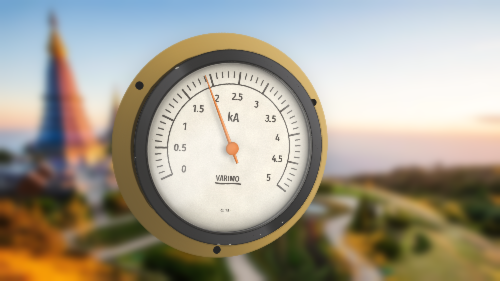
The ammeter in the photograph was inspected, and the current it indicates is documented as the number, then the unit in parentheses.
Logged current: 1.9 (kA)
